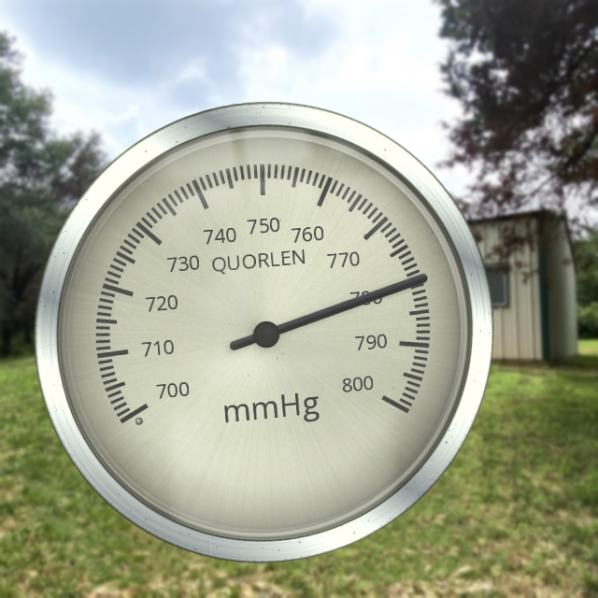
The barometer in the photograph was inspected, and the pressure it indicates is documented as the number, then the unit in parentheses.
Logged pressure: 780 (mmHg)
